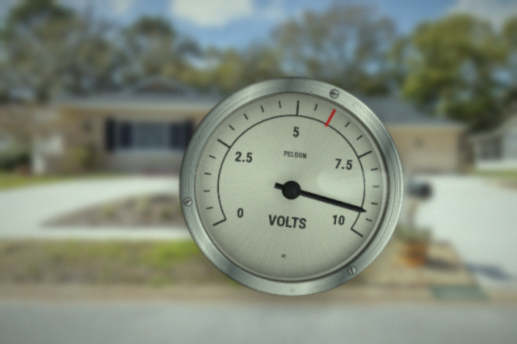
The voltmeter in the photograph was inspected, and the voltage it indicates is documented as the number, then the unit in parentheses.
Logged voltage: 9.25 (V)
